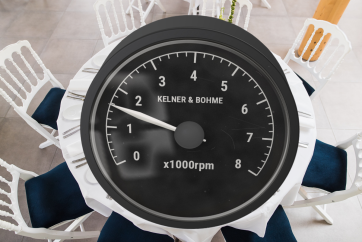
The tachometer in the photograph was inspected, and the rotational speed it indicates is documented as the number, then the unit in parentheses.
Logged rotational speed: 1600 (rpm)
